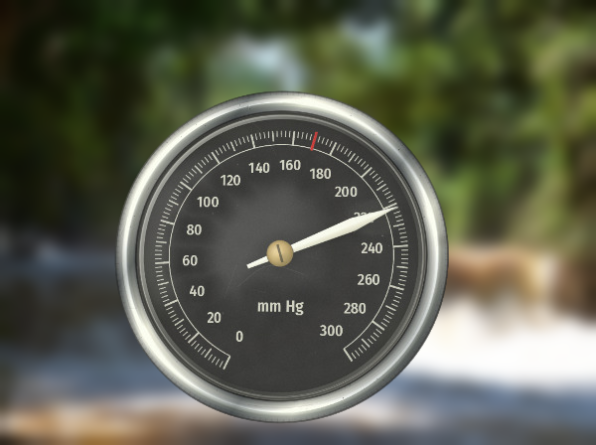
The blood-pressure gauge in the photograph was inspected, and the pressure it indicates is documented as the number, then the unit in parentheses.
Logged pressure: 222 (mmHg)
